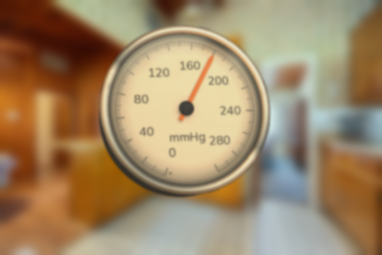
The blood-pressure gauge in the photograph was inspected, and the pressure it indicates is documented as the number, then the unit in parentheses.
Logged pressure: 180 (mmHg)
